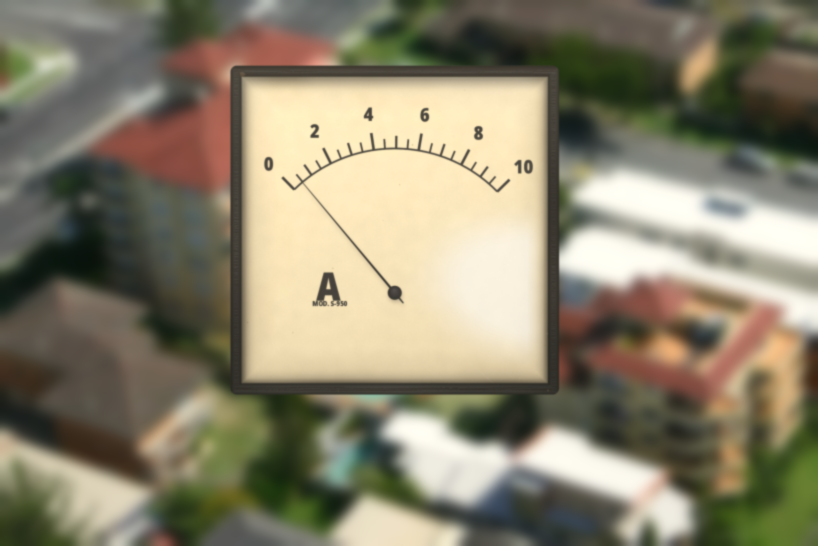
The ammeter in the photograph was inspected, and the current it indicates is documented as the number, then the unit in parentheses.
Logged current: 0.5 (A)
